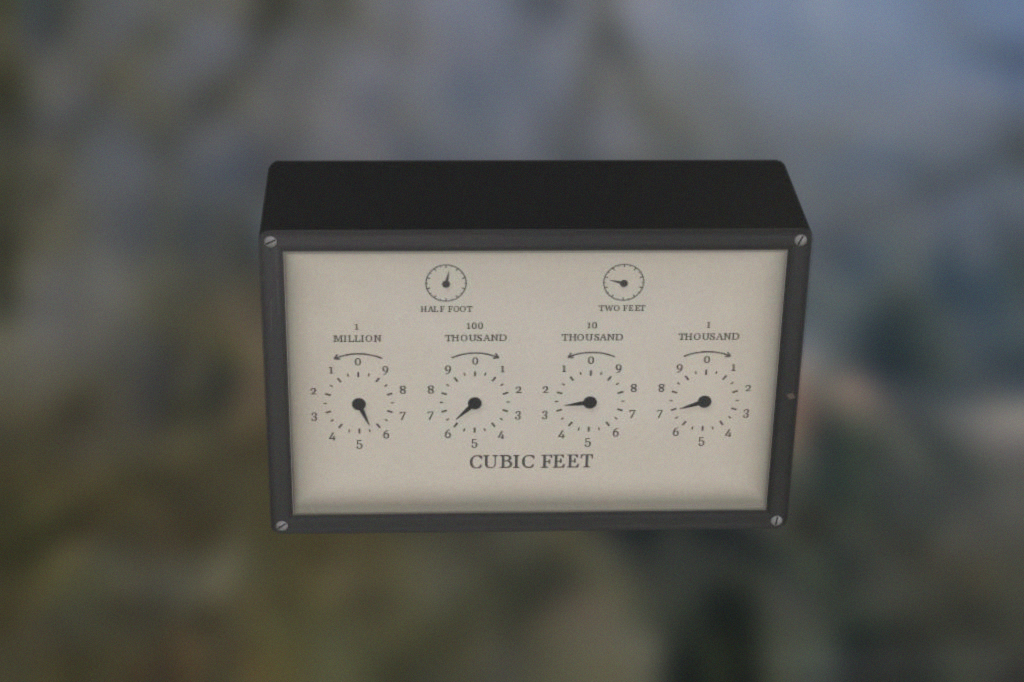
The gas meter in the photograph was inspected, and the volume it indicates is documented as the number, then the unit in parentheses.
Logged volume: 562700 (ft³)
